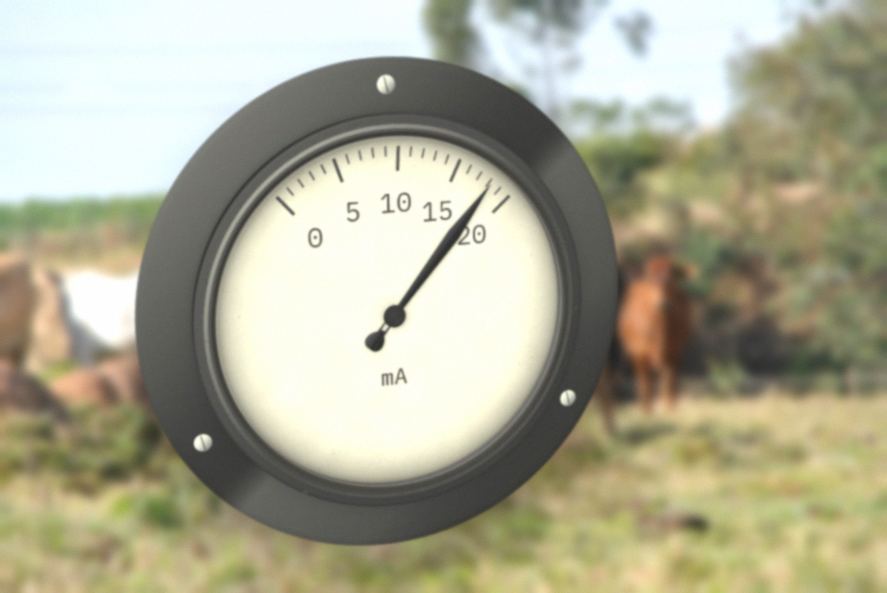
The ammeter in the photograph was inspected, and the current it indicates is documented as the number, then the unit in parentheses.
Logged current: 18 (mA)
